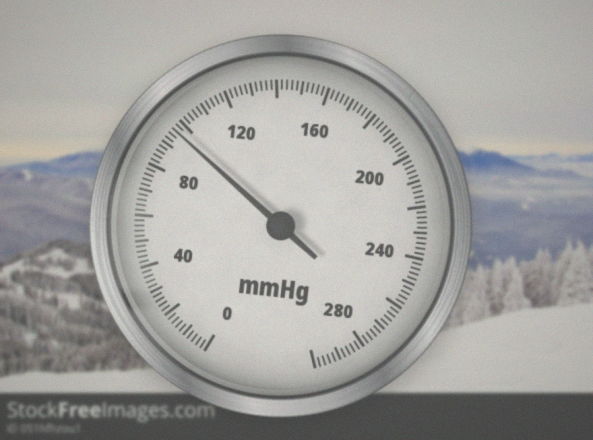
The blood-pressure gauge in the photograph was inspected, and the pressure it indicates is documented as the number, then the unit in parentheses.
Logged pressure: 96 (mmHg)
